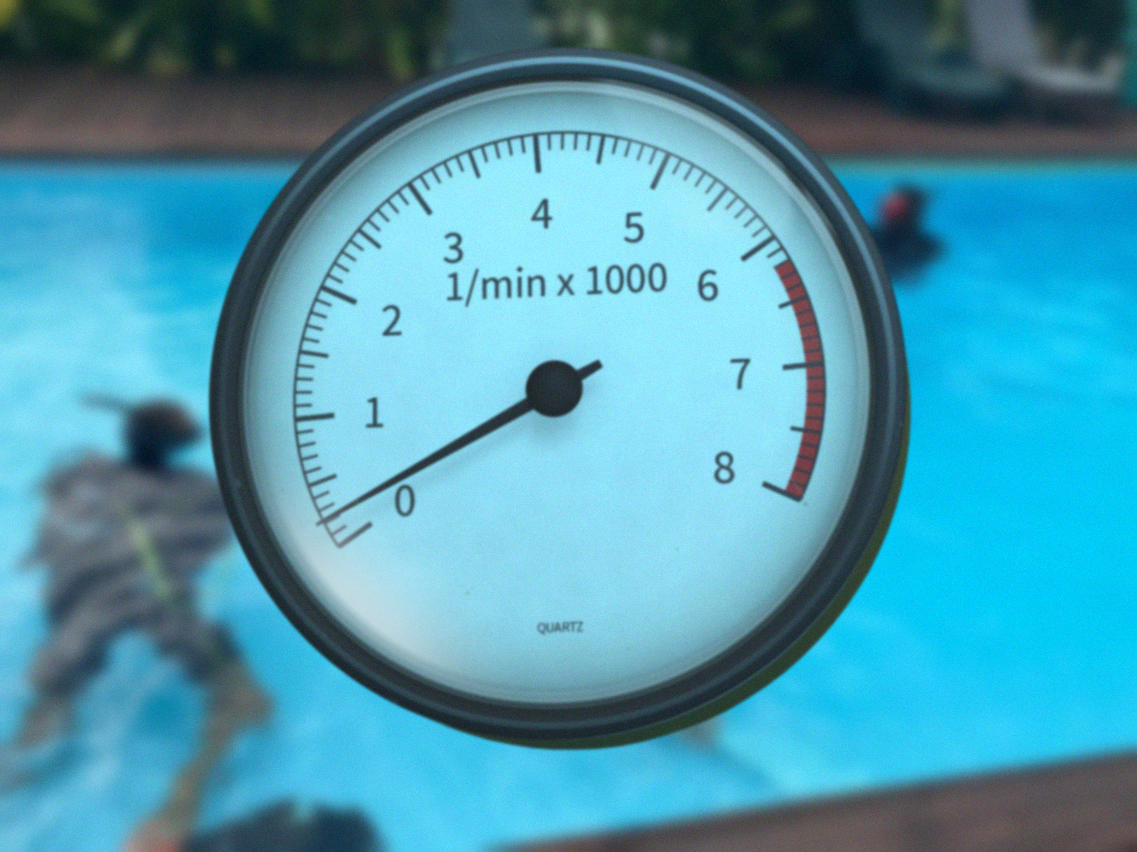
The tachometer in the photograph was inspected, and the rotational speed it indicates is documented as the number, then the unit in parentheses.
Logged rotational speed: 200 (rpm)
